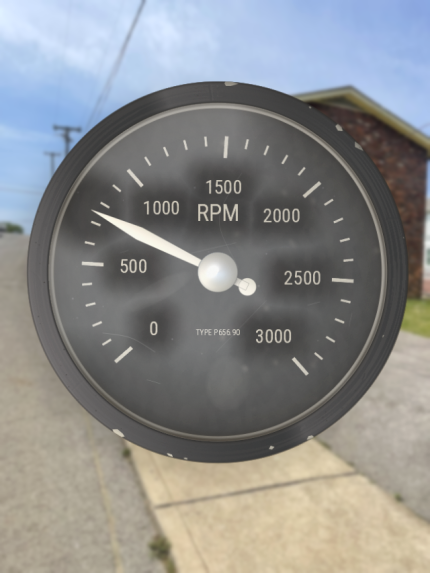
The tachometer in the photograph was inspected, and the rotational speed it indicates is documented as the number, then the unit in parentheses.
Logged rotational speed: 750 (rpm)
